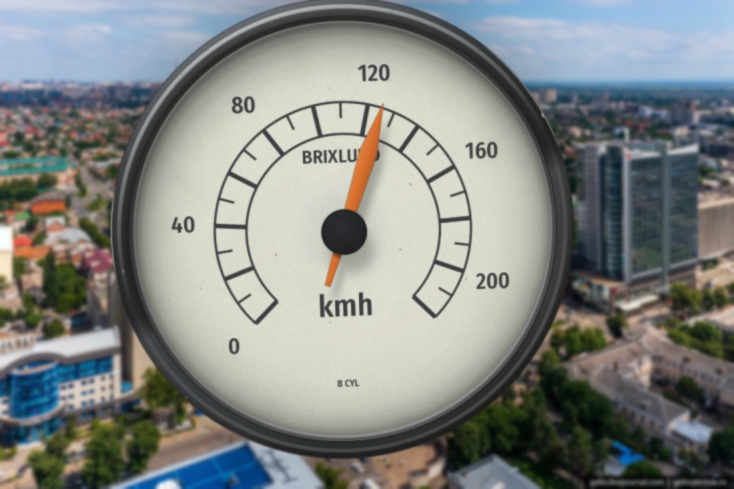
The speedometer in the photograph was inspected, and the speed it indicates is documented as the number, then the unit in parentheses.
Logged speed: 125 (km/h)
